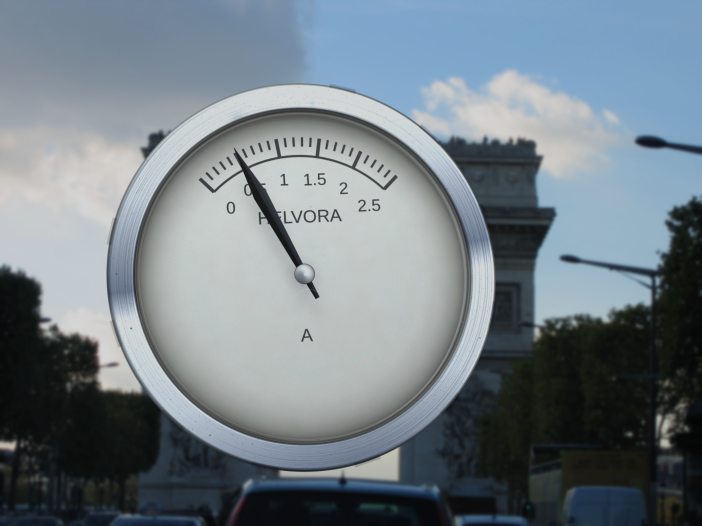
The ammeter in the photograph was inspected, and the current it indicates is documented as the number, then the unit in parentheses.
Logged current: 0.5 (A)
